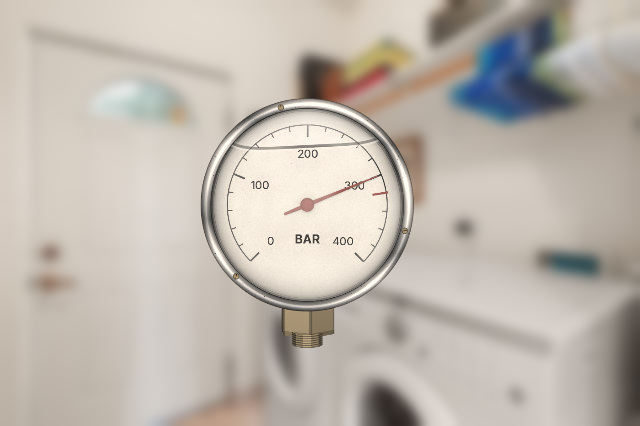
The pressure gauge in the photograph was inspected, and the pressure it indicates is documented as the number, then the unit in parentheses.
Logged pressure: 300 (bar)
